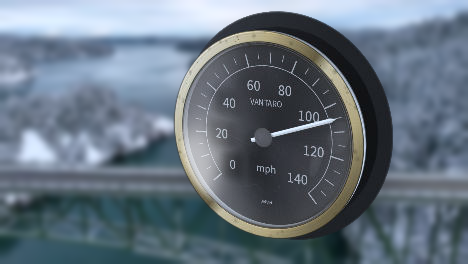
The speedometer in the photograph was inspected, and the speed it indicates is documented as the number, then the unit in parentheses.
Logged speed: 105 (mph)
